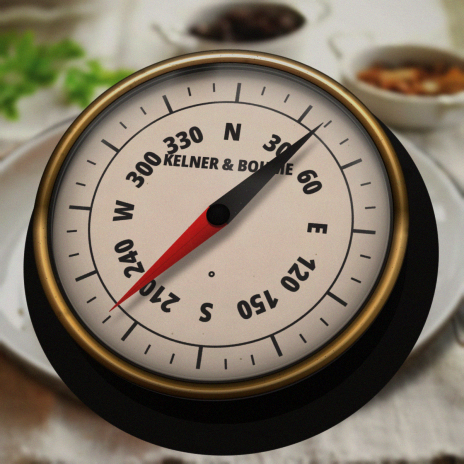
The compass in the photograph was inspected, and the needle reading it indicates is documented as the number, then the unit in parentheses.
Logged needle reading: 220 (°)
